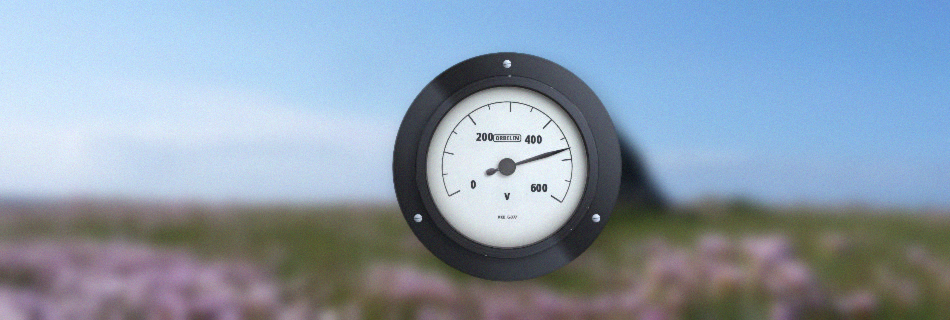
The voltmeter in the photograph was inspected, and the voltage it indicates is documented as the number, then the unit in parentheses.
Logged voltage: 475 (V)
